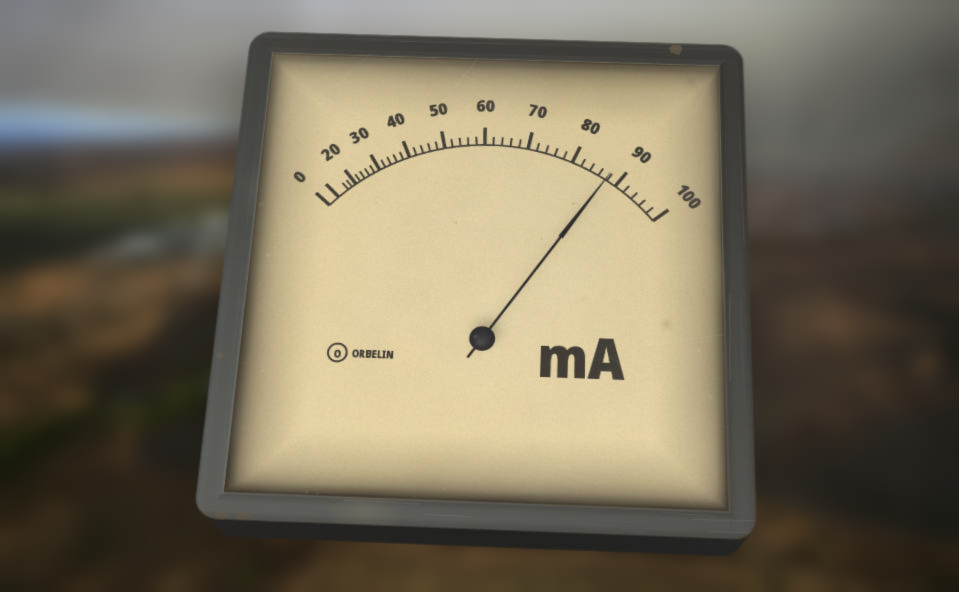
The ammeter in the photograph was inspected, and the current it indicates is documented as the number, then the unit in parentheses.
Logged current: 88 (mA)
